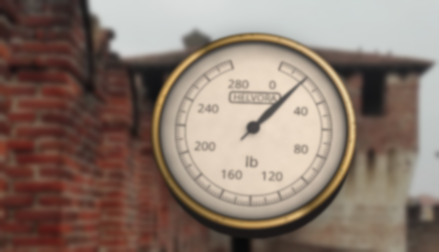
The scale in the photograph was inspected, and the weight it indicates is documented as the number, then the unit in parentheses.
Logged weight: 20 (lb)
